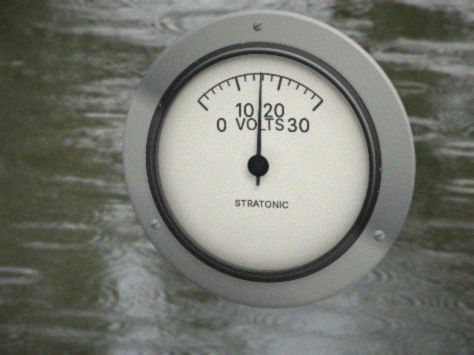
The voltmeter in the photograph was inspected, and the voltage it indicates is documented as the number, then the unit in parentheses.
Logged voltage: 16 (V)
